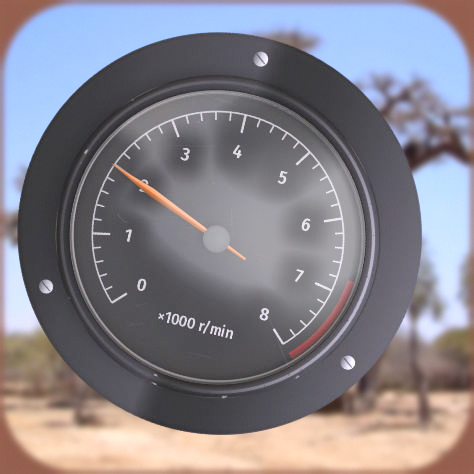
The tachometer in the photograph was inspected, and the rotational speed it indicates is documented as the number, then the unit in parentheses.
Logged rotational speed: 2000 (rpm)
